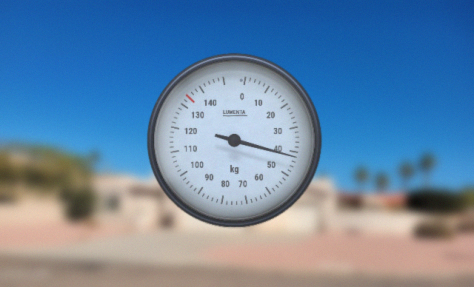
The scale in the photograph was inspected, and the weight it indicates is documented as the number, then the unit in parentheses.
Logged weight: 42 (kg)
